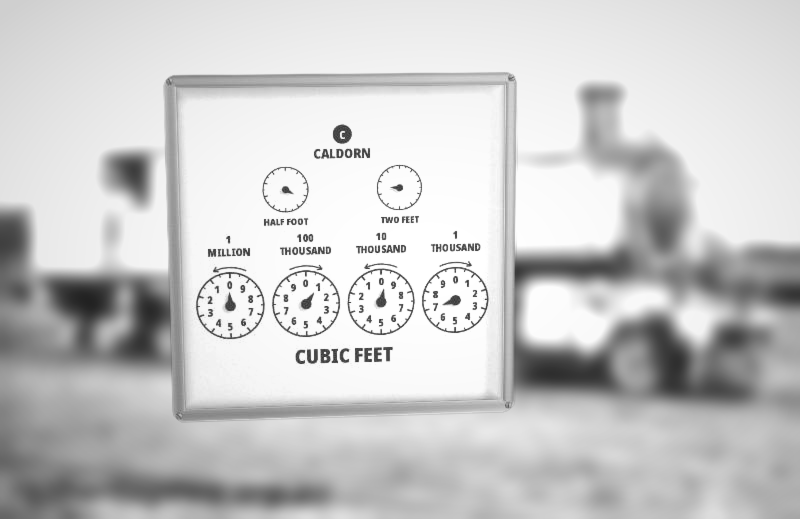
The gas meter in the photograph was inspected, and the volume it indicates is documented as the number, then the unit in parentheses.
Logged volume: 9700 (ft³)
